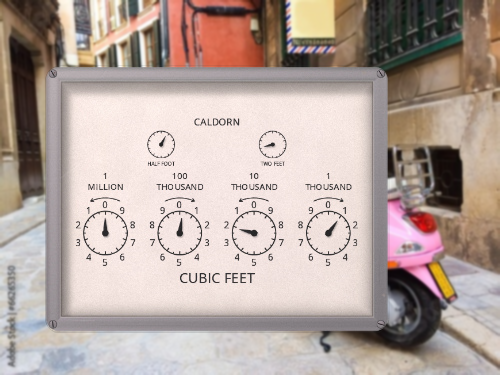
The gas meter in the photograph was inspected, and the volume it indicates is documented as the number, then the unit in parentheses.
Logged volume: 2100 (ft³)
